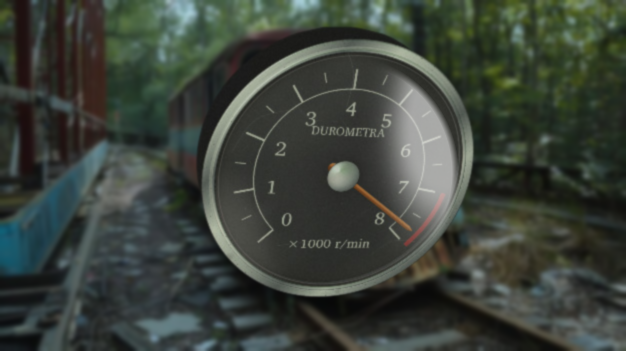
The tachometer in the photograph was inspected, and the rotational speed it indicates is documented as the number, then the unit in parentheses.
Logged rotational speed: 7750 (rpm)
